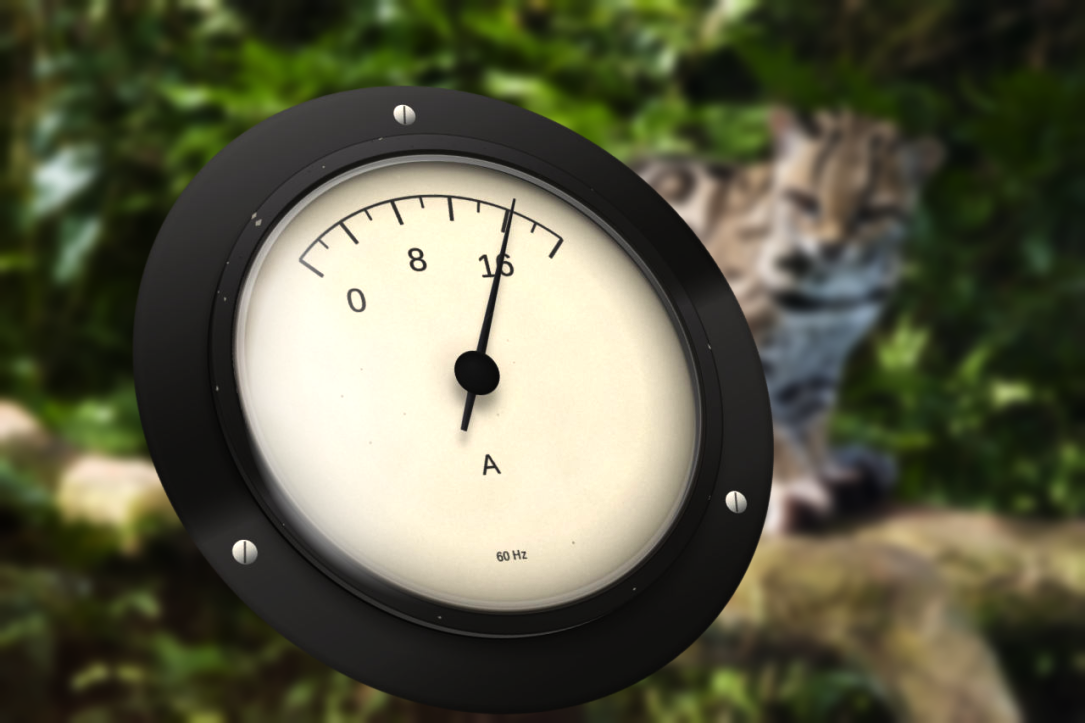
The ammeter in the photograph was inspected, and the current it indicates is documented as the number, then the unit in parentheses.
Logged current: 16 (A)
